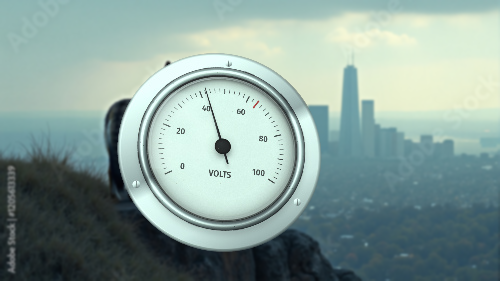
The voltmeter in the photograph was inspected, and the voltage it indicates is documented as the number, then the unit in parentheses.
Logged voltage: 42 (V)
